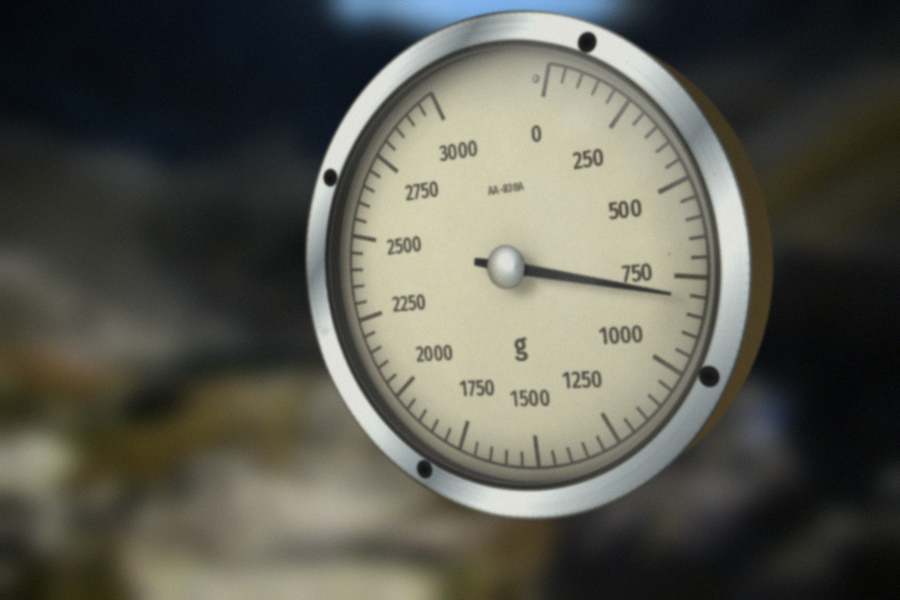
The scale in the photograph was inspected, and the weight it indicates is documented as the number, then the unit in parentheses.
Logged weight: 800 (g)
